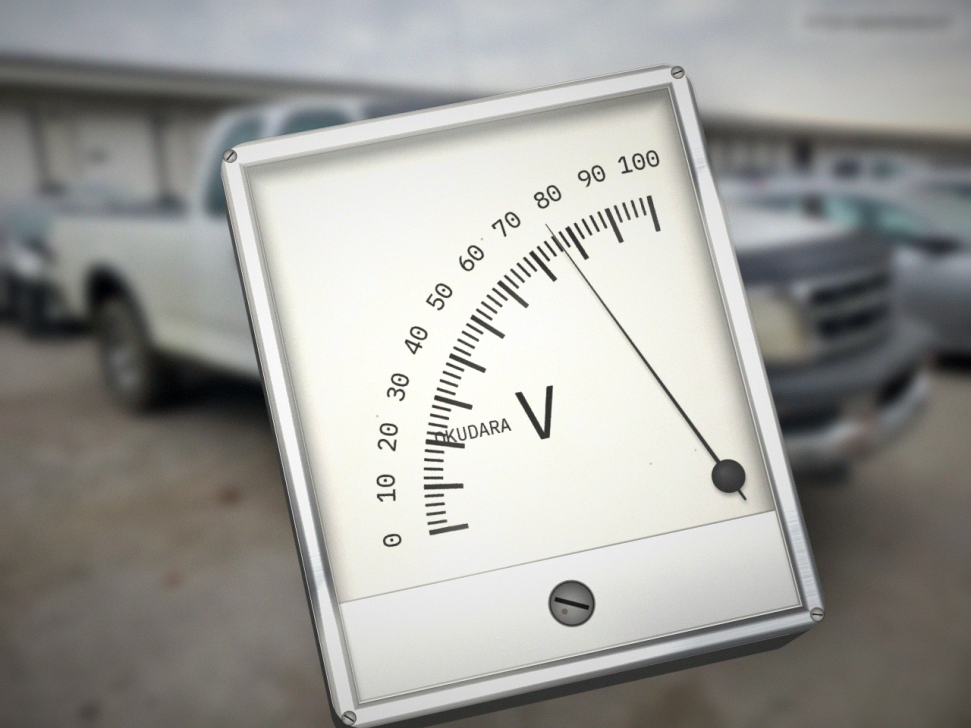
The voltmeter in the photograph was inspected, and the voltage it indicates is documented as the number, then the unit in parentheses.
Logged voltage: 76 (V)
